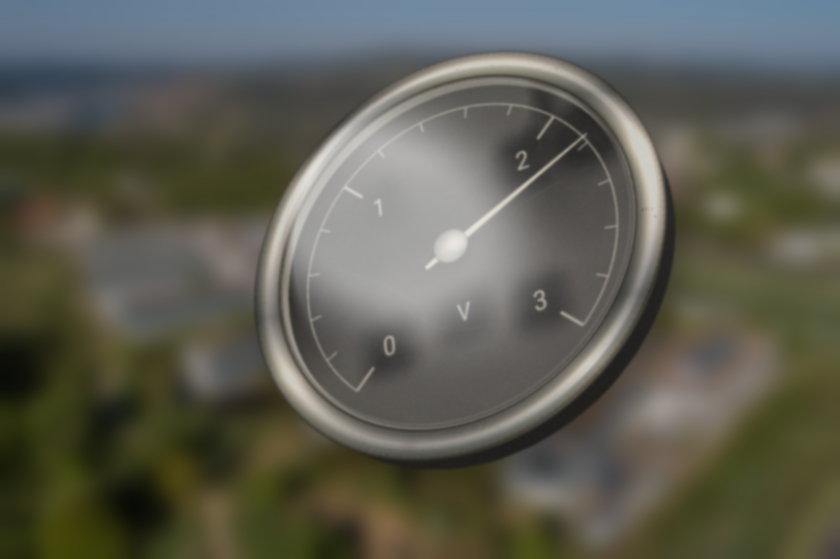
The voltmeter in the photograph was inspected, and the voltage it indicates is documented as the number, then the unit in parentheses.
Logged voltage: 2.2 (V)
